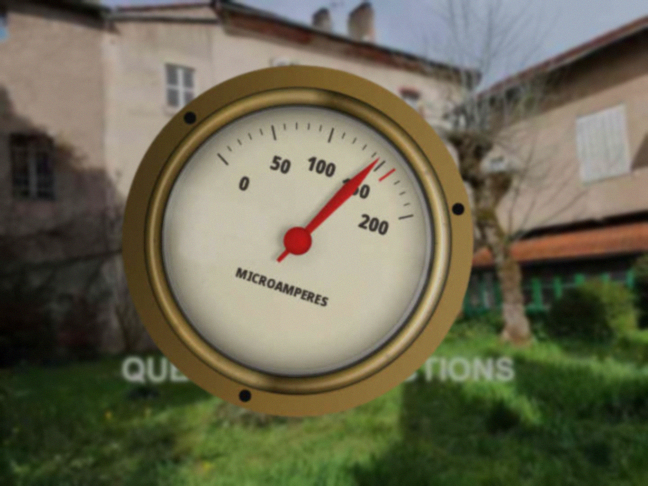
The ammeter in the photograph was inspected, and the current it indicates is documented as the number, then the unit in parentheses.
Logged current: 145 (µA)
